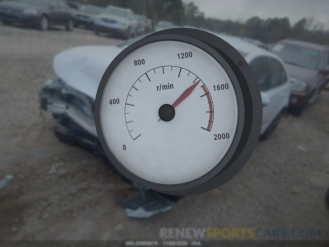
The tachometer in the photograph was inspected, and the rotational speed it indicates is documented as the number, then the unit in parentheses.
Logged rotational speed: 1450 (rpm)
